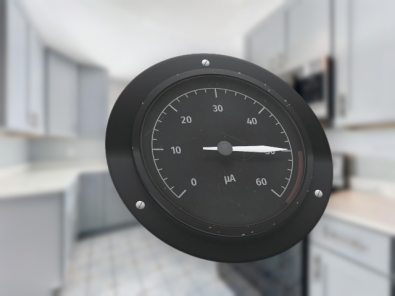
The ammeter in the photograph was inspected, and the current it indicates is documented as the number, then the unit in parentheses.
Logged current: 50 (µA)
